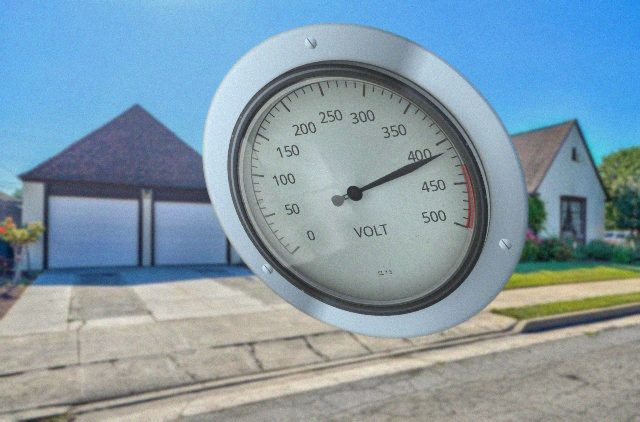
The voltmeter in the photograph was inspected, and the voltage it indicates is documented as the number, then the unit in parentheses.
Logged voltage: 410 (V)
